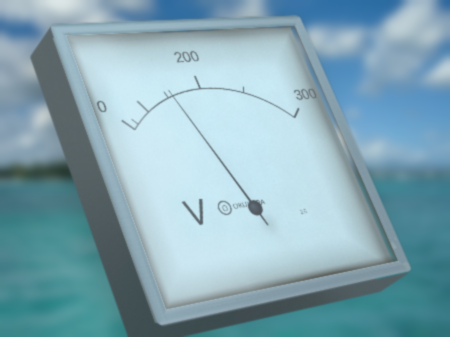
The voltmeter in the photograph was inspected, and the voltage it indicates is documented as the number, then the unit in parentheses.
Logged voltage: 150 (V)
